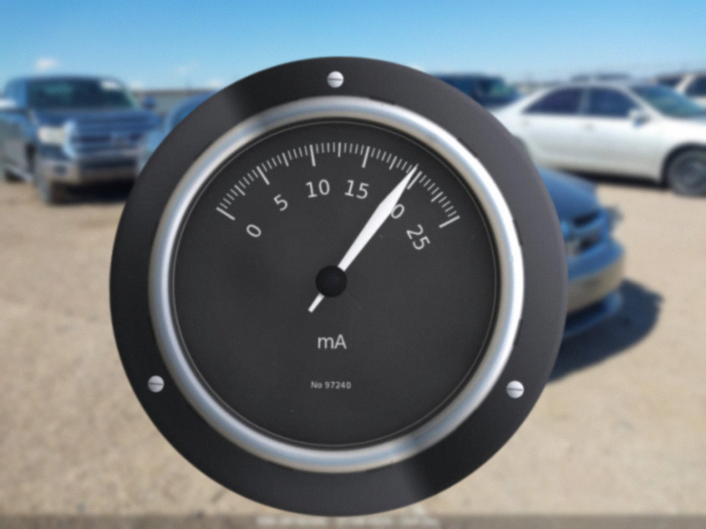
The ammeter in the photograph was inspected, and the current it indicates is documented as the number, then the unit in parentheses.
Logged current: 19.5 (mA)
